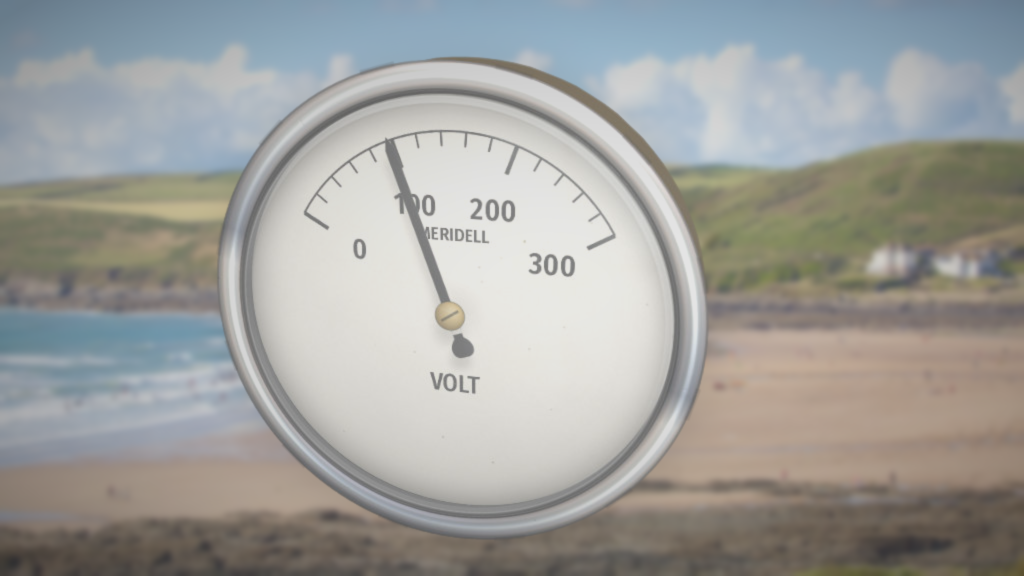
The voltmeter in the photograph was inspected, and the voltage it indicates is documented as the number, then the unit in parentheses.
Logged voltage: 100 (V)
